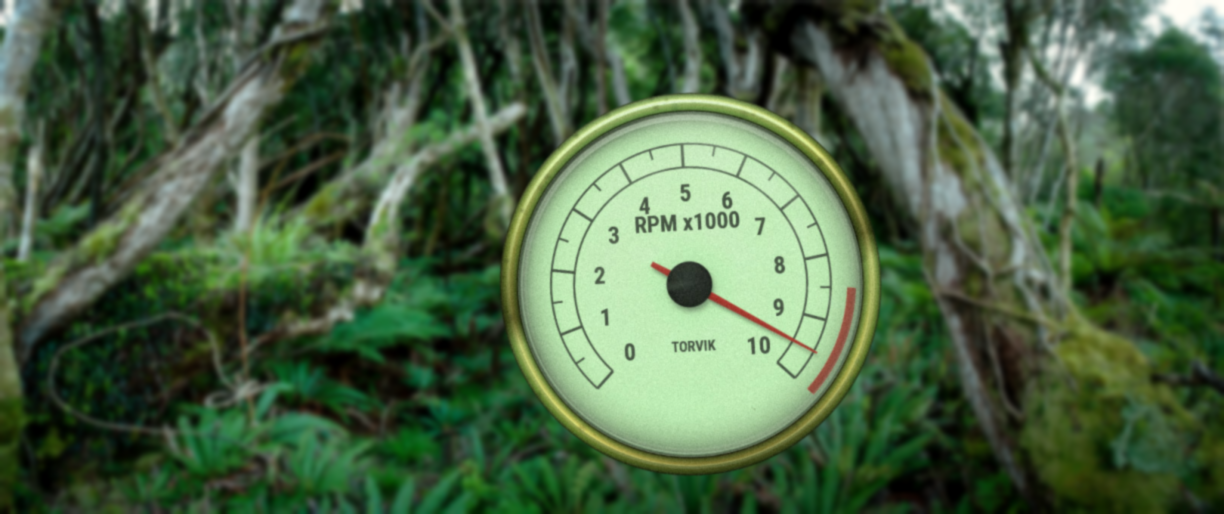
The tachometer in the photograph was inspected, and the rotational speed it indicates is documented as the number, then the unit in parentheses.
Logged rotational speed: 9500 (rpm)
